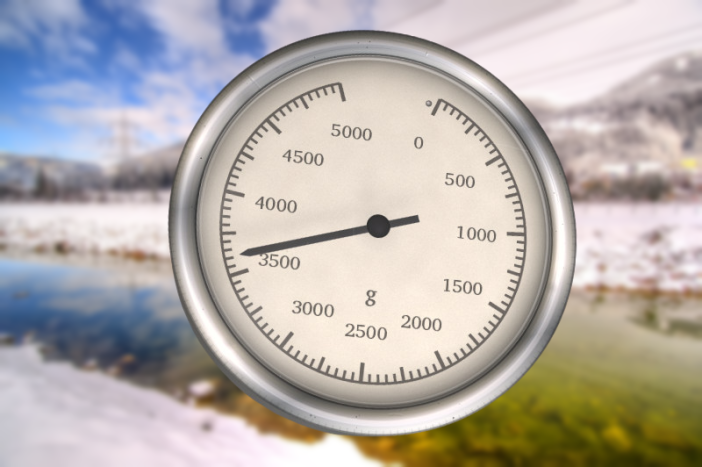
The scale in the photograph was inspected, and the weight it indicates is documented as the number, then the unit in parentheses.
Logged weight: 3600 (g)
